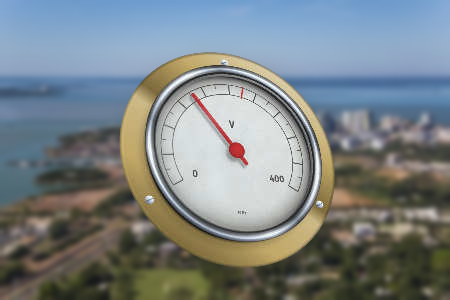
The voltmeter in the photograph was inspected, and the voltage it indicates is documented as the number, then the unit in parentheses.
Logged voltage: 140 (V)
